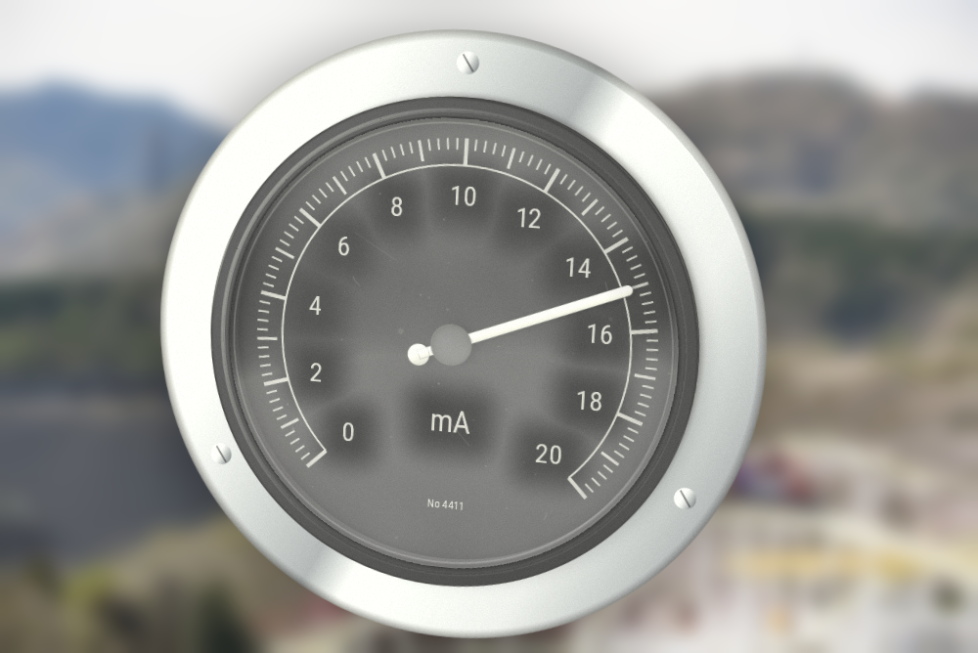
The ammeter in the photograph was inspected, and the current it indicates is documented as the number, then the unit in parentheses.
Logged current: 15 (mA)
